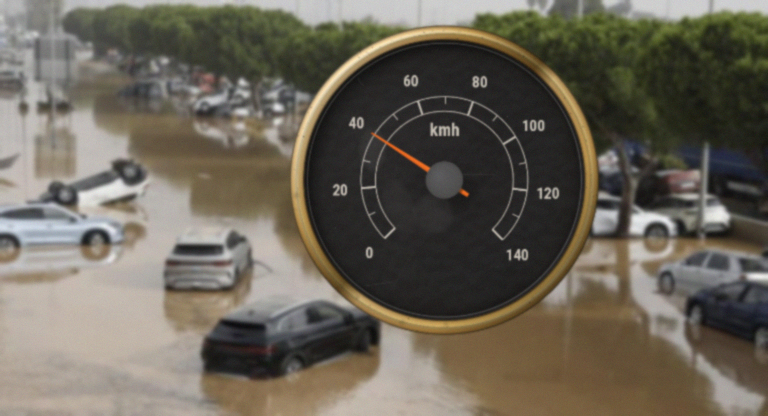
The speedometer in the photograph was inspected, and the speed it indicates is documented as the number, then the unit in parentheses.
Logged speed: 40 (km/h)
